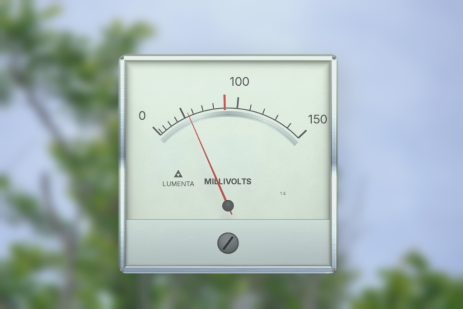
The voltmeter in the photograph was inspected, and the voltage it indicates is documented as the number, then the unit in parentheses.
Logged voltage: 55 (mV)
